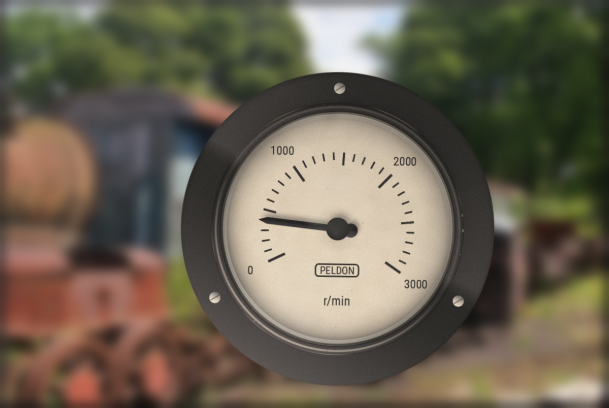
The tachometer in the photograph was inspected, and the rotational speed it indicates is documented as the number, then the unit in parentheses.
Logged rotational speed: 400 (rpm)
